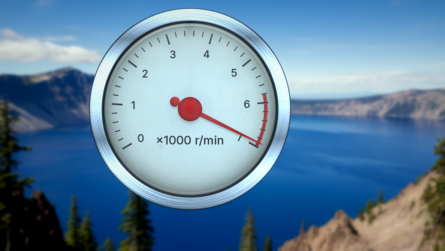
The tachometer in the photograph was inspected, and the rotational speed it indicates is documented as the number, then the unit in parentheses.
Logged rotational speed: 6900 (rpm)
